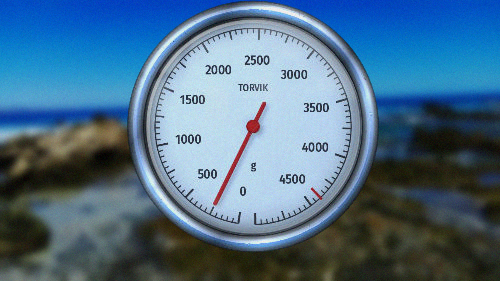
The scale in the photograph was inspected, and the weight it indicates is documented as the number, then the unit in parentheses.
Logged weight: 250 (g)
